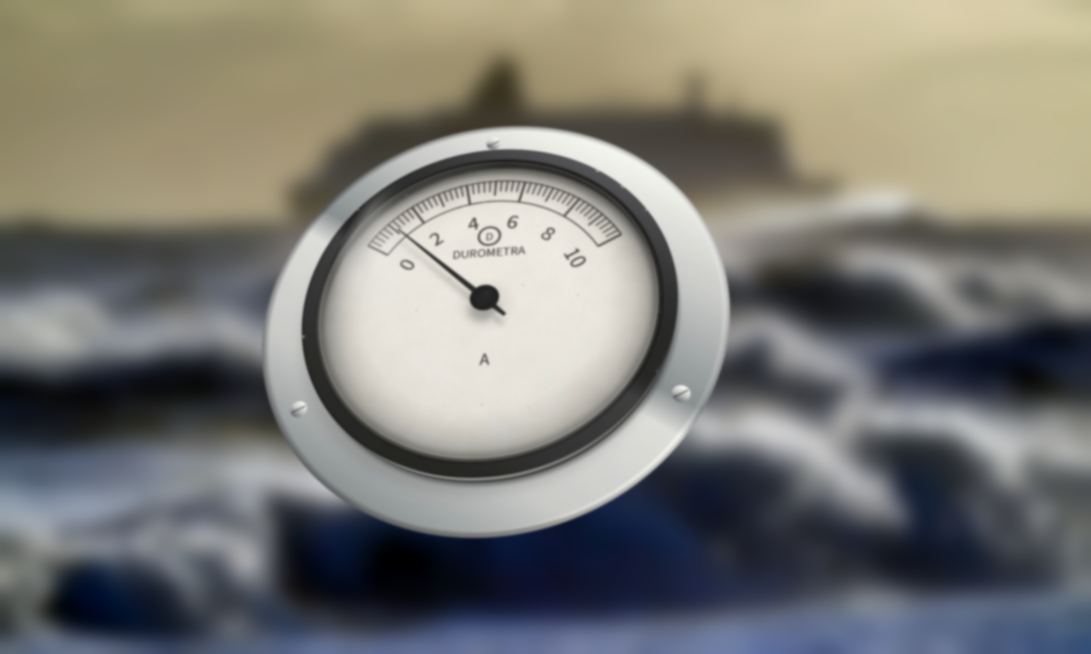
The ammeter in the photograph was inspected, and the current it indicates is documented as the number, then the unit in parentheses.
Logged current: 1 (A)
